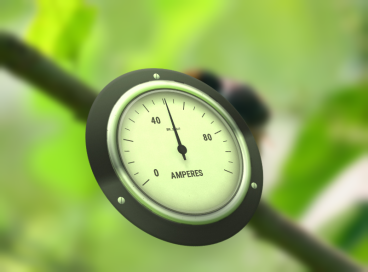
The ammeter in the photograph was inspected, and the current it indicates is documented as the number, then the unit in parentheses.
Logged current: 50 (A)
